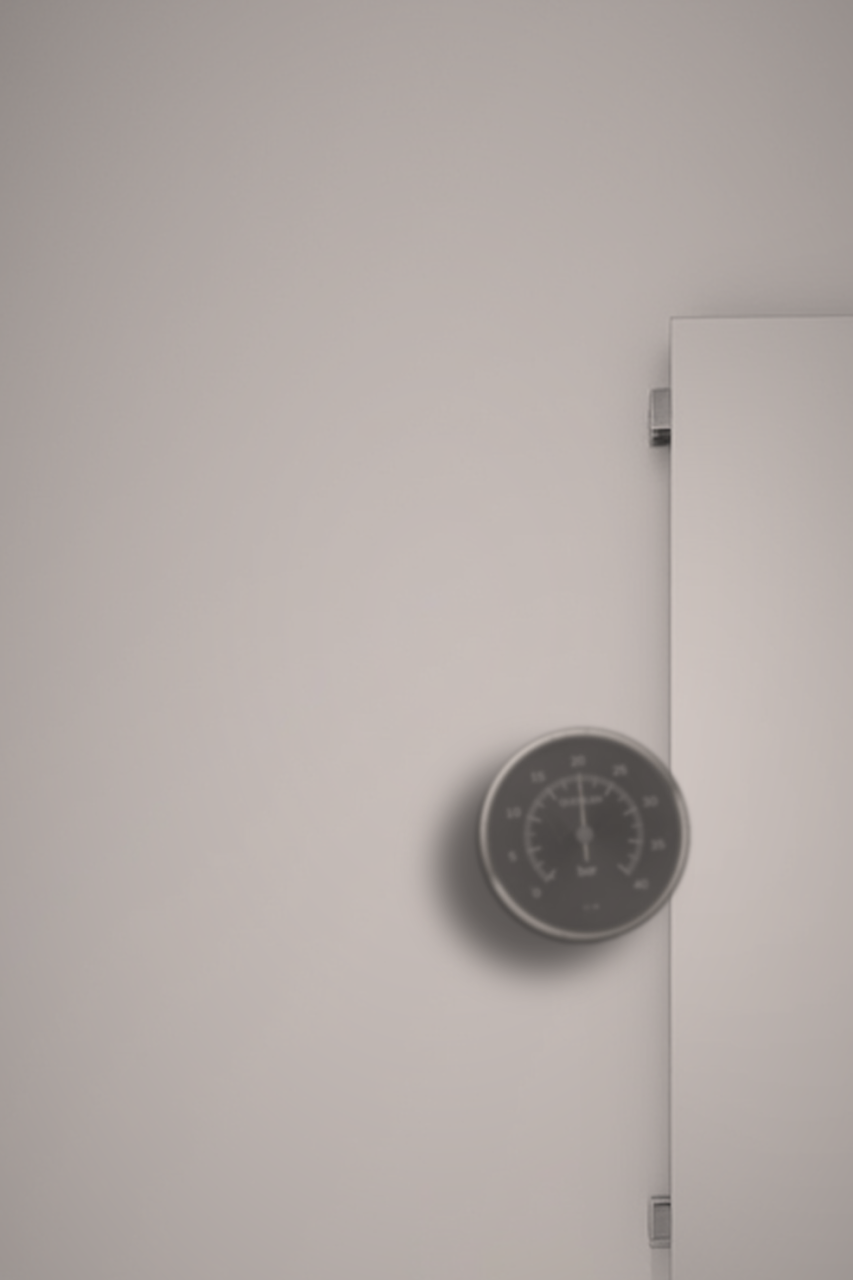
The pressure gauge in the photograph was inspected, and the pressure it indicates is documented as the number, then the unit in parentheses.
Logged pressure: 20 (bar)
